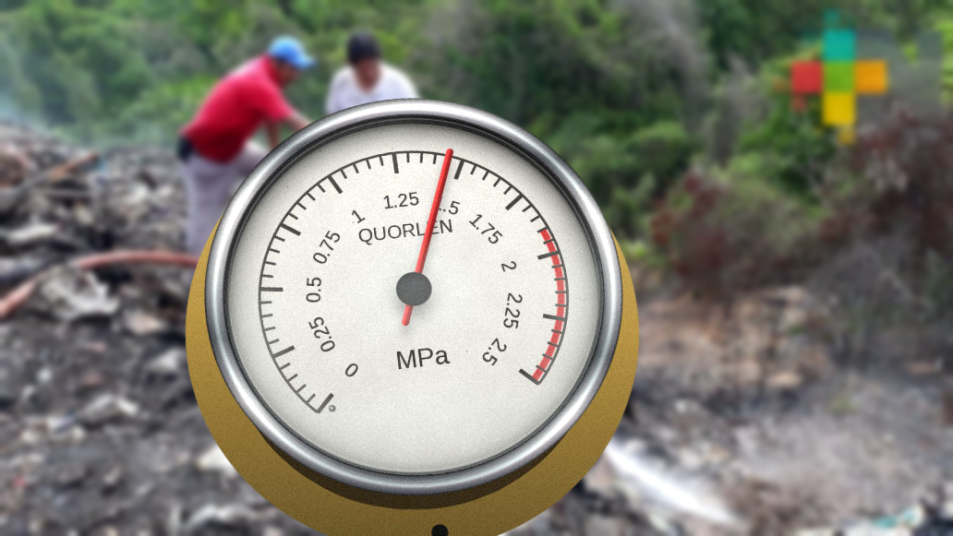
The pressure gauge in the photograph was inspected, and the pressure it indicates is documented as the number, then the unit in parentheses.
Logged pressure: 1.45 (MPa)
